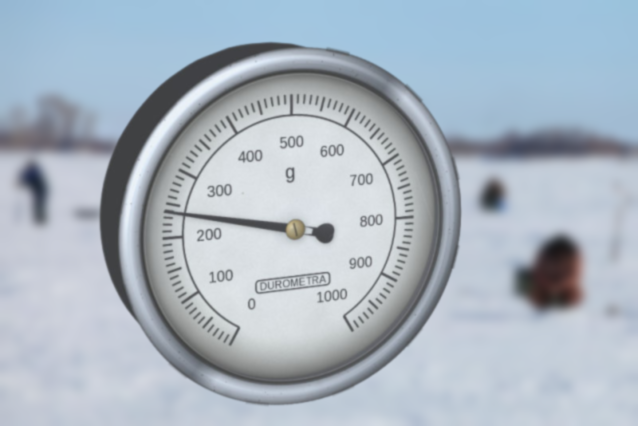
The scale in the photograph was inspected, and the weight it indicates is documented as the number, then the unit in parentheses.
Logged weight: 240 (g)
